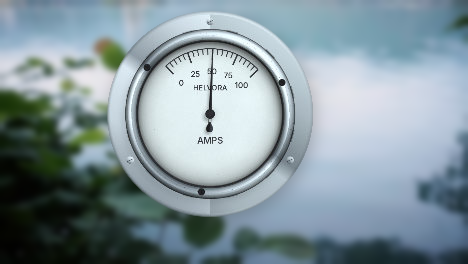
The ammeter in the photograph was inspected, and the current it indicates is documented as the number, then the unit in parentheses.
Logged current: 50 (A)
